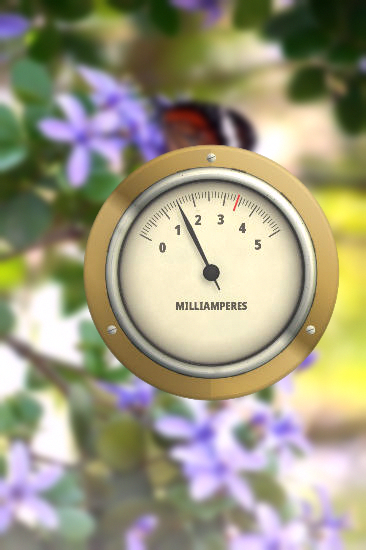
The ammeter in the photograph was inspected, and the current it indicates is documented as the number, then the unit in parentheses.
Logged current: 1.5 (mA)
